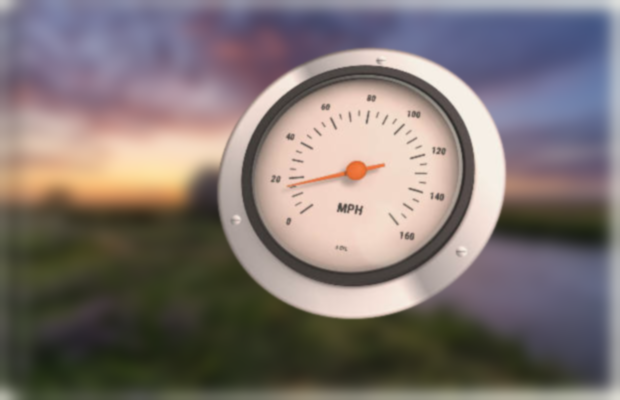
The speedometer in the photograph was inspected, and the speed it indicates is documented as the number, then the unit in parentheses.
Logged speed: 15 (mph)
